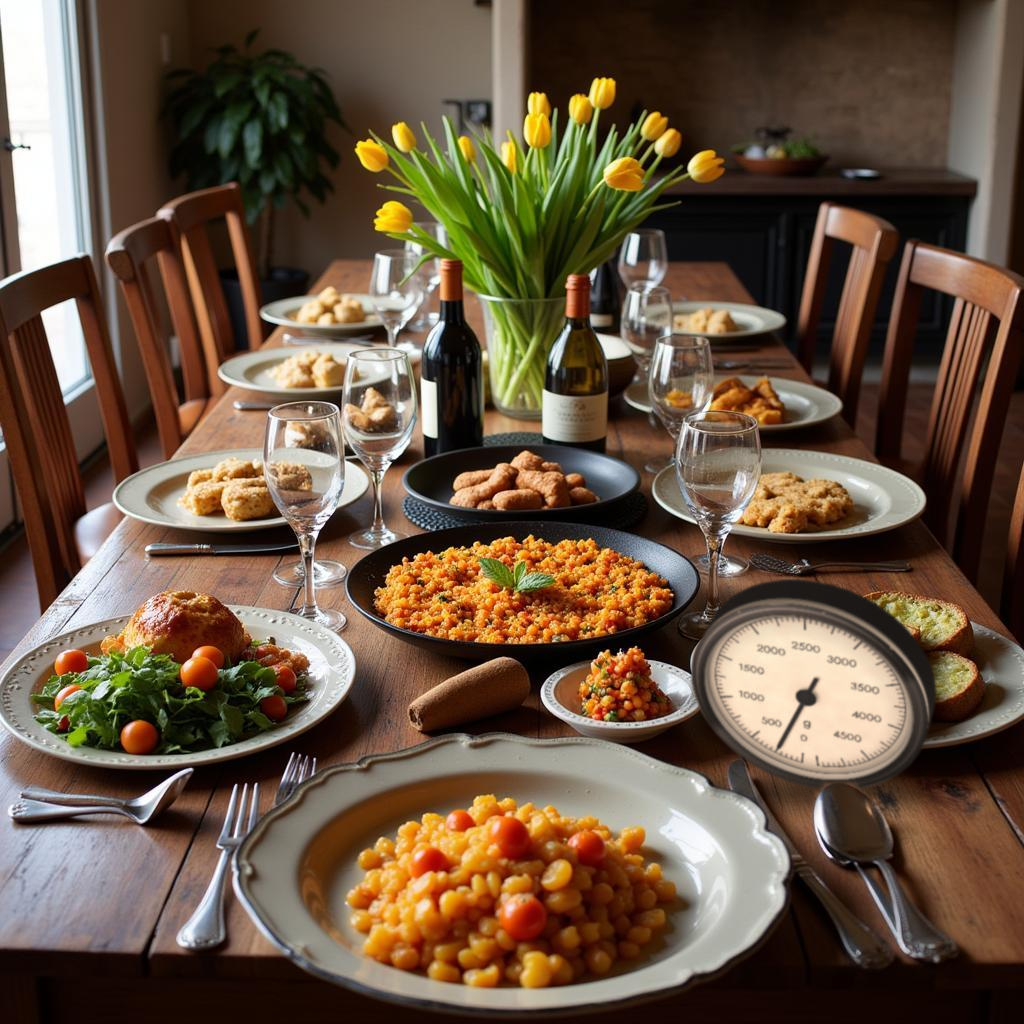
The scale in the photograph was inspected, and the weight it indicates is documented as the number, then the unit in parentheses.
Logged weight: 250 (g)
